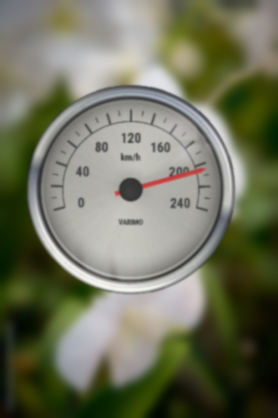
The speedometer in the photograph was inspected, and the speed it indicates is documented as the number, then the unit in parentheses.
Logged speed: 205 (km/h)
